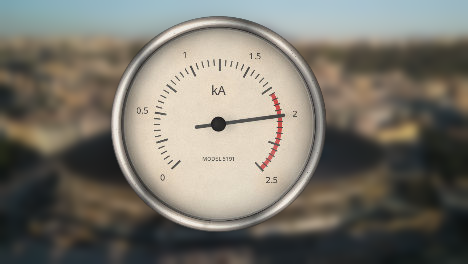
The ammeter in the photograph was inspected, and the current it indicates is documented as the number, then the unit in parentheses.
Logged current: 2 (kA)
